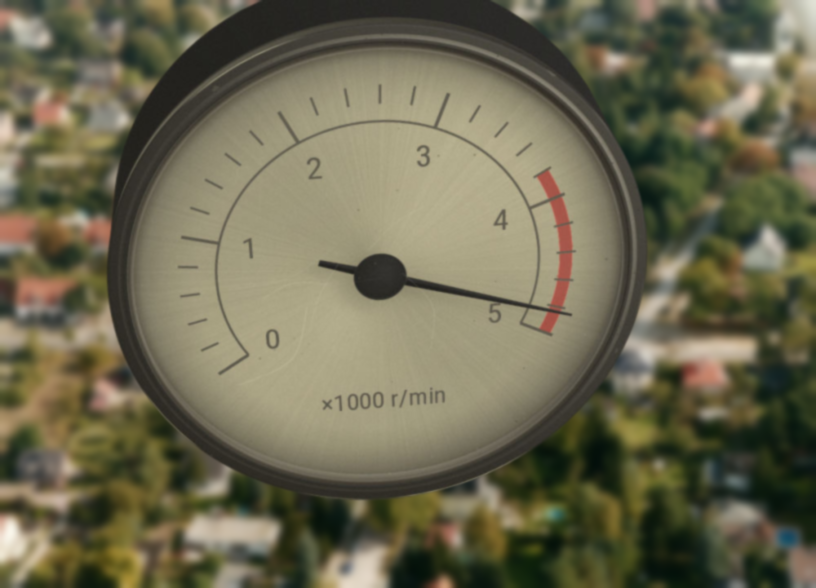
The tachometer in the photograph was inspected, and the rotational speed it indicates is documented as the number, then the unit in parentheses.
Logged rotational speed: 4800 (rpm)
